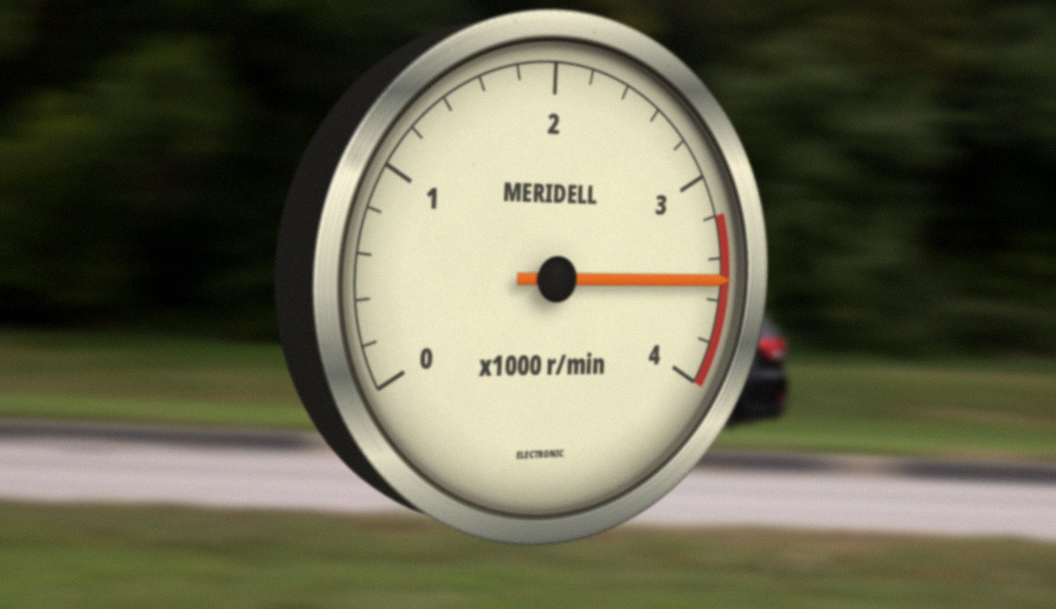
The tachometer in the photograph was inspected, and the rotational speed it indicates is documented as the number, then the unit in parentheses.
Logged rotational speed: 3500 (rpm)
